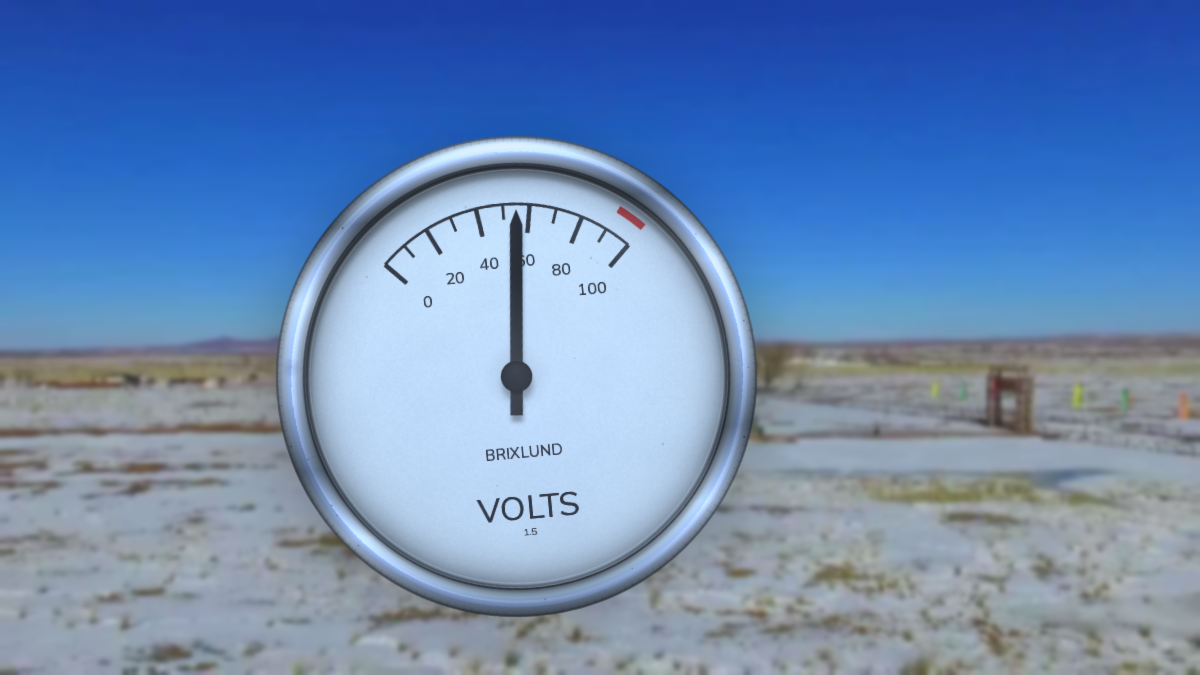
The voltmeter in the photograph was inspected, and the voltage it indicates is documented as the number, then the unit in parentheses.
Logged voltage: 55 (V)
